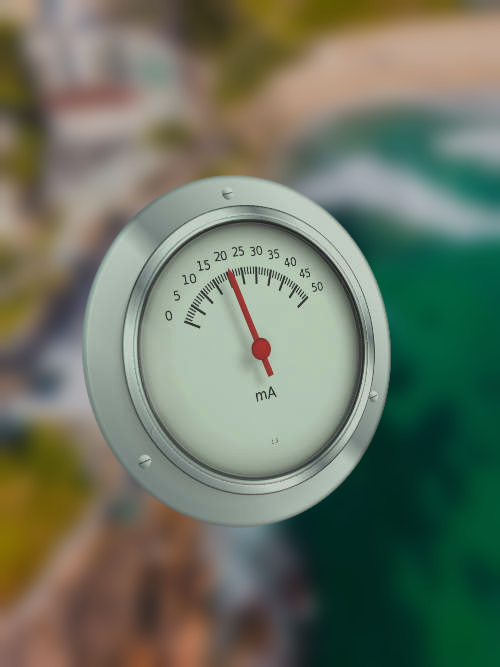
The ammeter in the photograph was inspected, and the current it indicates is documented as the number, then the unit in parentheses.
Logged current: 20 (mA)
